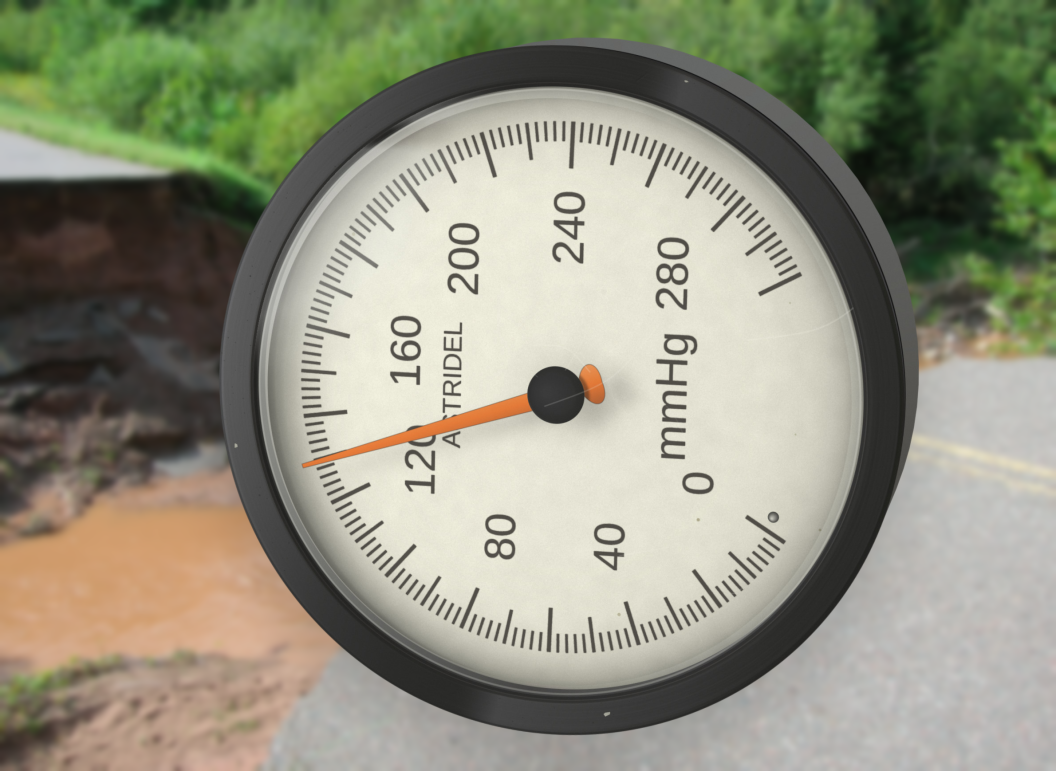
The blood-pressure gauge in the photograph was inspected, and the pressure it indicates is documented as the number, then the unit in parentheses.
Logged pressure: 130 (mmHg)
